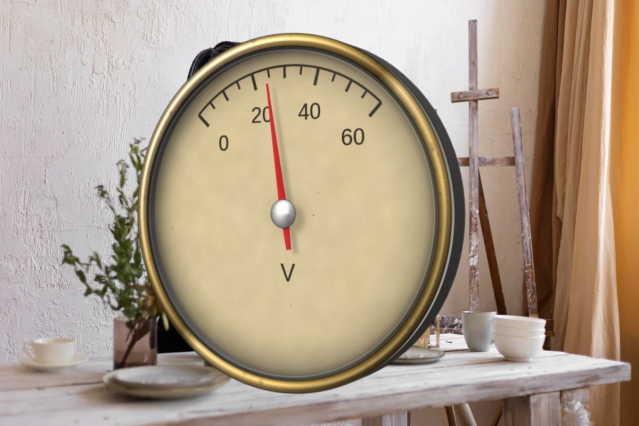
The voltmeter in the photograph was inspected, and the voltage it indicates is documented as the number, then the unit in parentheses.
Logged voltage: 25 (V)
